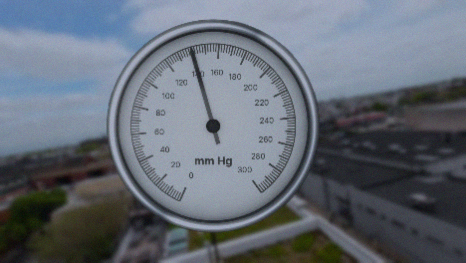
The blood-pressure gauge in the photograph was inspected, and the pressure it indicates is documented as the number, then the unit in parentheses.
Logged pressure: 140 (mmHg)
